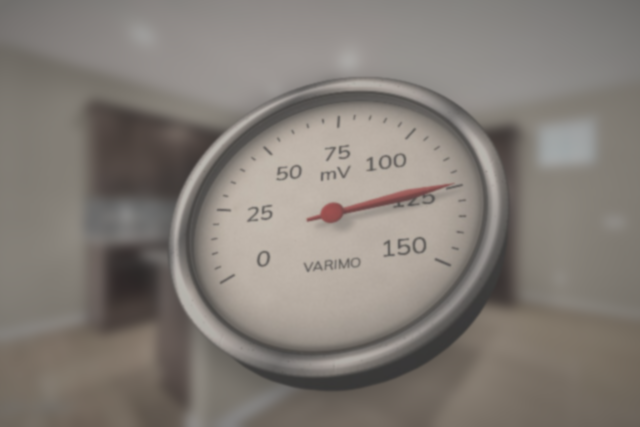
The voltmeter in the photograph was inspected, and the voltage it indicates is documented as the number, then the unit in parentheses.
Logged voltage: 125 (mV)
